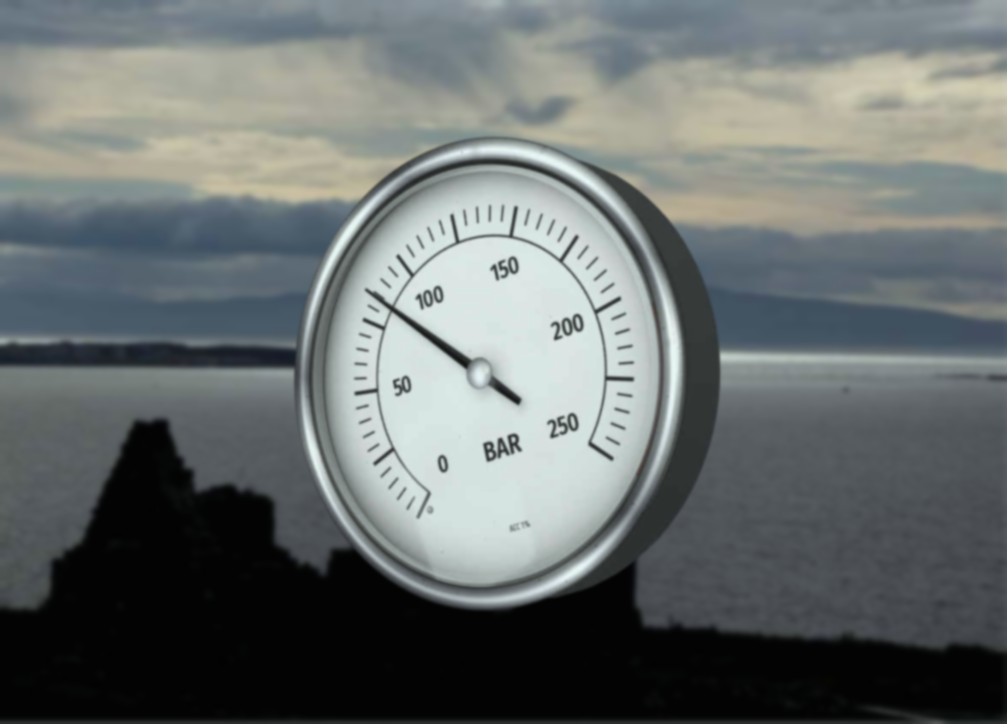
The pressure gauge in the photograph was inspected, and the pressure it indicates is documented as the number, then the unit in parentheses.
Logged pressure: 85 (bar)
